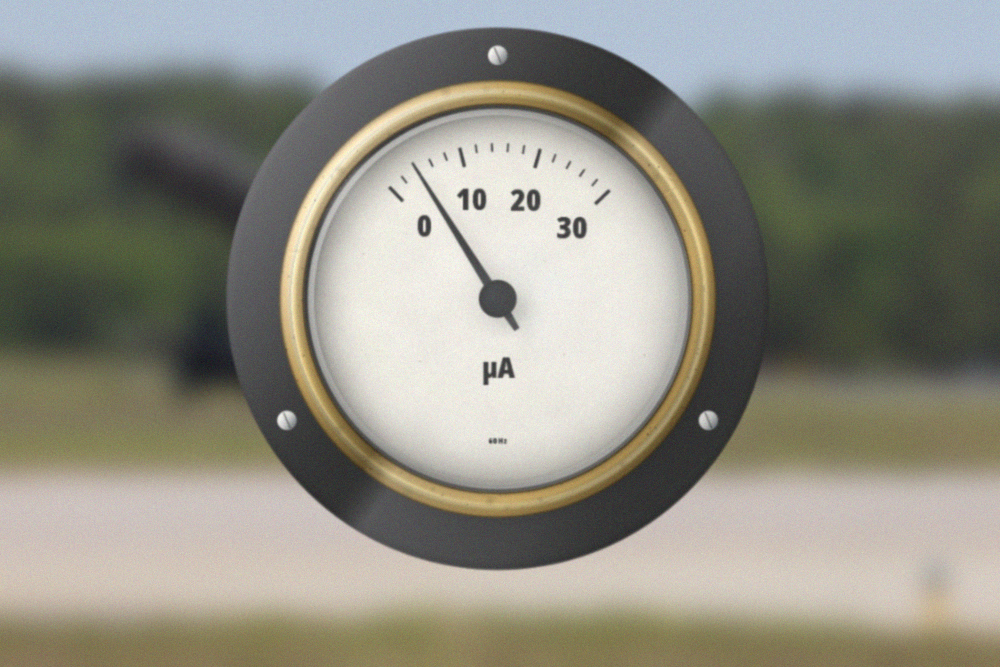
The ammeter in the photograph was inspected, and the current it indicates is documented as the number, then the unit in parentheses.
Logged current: 4 (µA)
